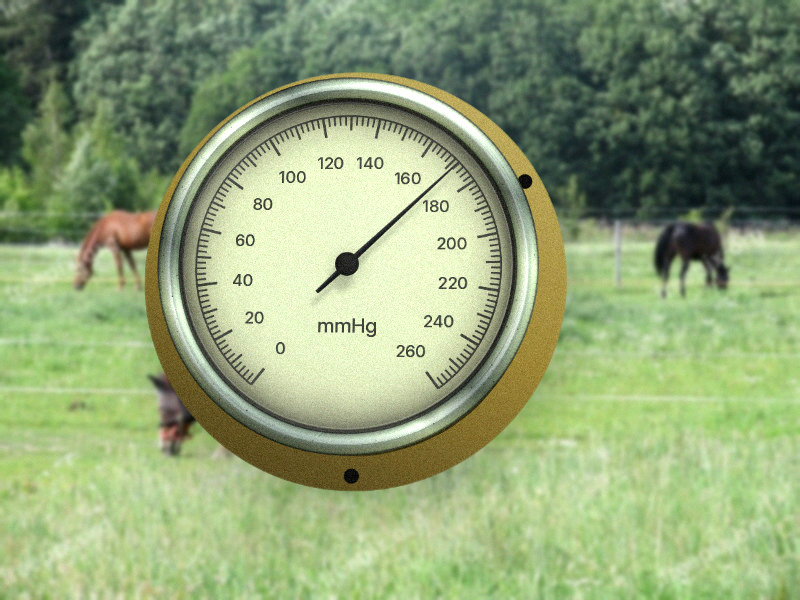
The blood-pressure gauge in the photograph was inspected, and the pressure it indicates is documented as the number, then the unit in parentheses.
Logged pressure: 172 (mmHg)
